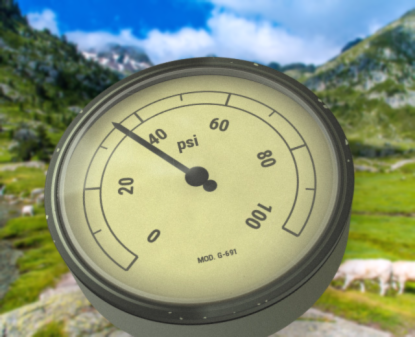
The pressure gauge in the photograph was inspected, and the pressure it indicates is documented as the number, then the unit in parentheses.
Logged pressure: 35 (psi)
